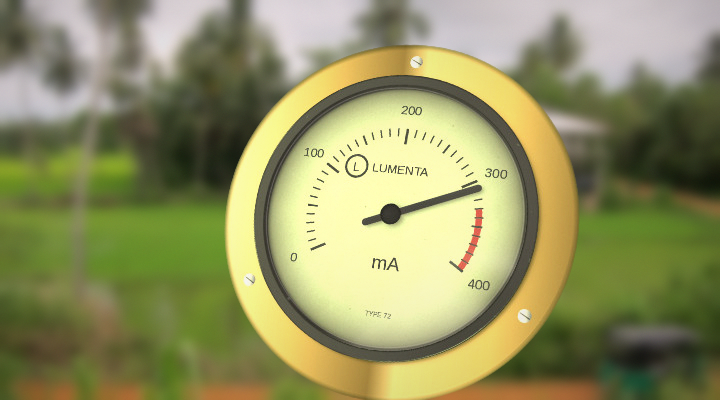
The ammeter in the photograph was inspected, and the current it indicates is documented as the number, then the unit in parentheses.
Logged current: 310 (mA)
